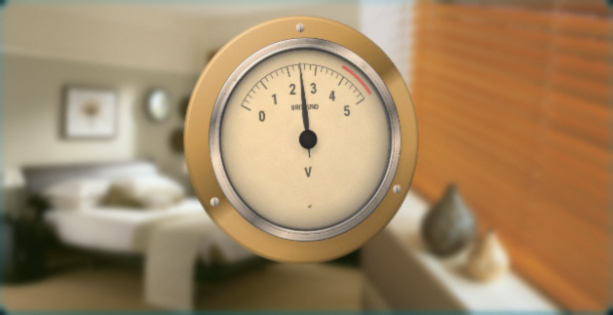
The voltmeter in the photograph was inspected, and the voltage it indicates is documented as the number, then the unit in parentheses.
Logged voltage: 2.4 (V)
